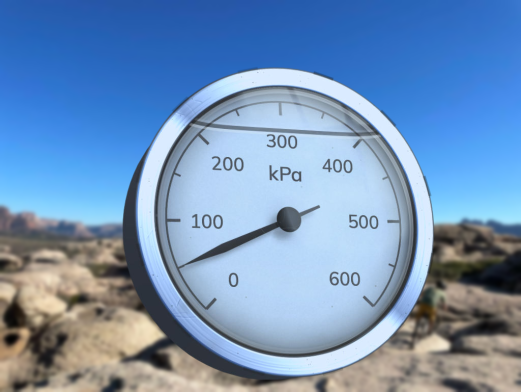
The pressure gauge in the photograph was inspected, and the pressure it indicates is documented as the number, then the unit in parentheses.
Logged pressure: 50 (kPa)
